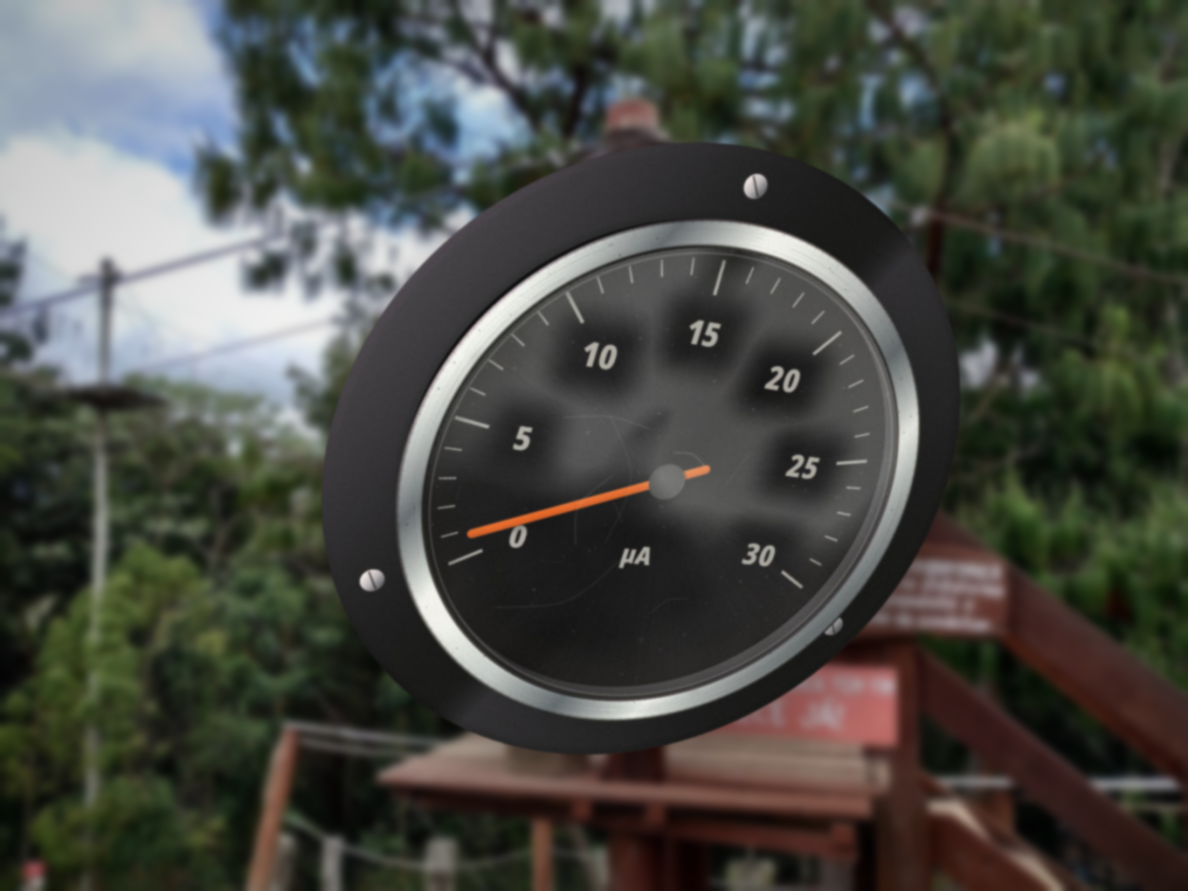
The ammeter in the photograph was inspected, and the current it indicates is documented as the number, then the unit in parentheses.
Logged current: 1 (µA)
